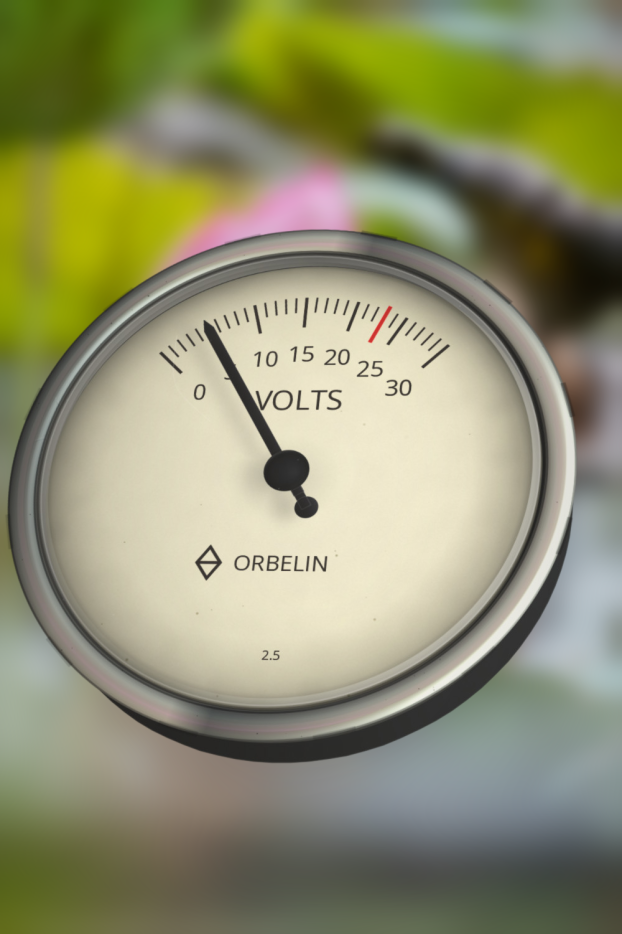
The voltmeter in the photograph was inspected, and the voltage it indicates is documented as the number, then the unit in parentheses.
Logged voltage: 5 (V)
